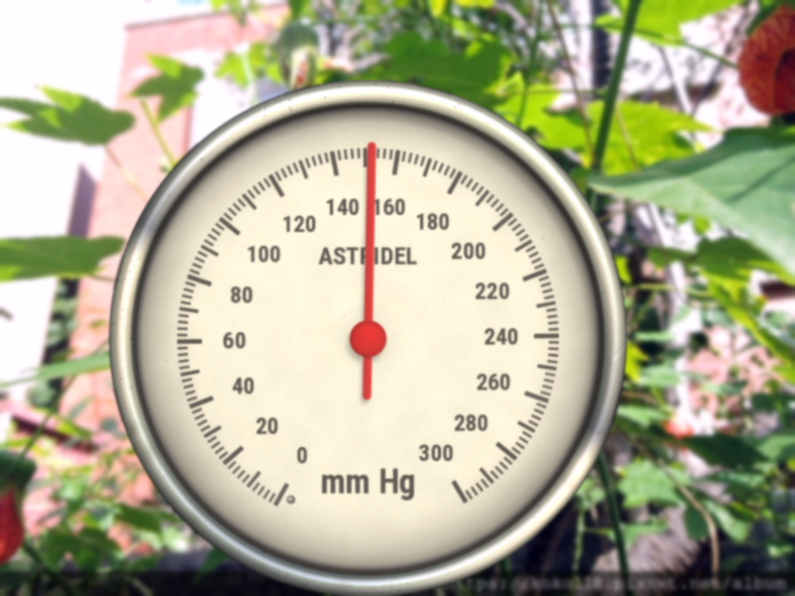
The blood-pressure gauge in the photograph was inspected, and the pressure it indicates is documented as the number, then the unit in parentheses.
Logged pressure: 152 (mmHg)
